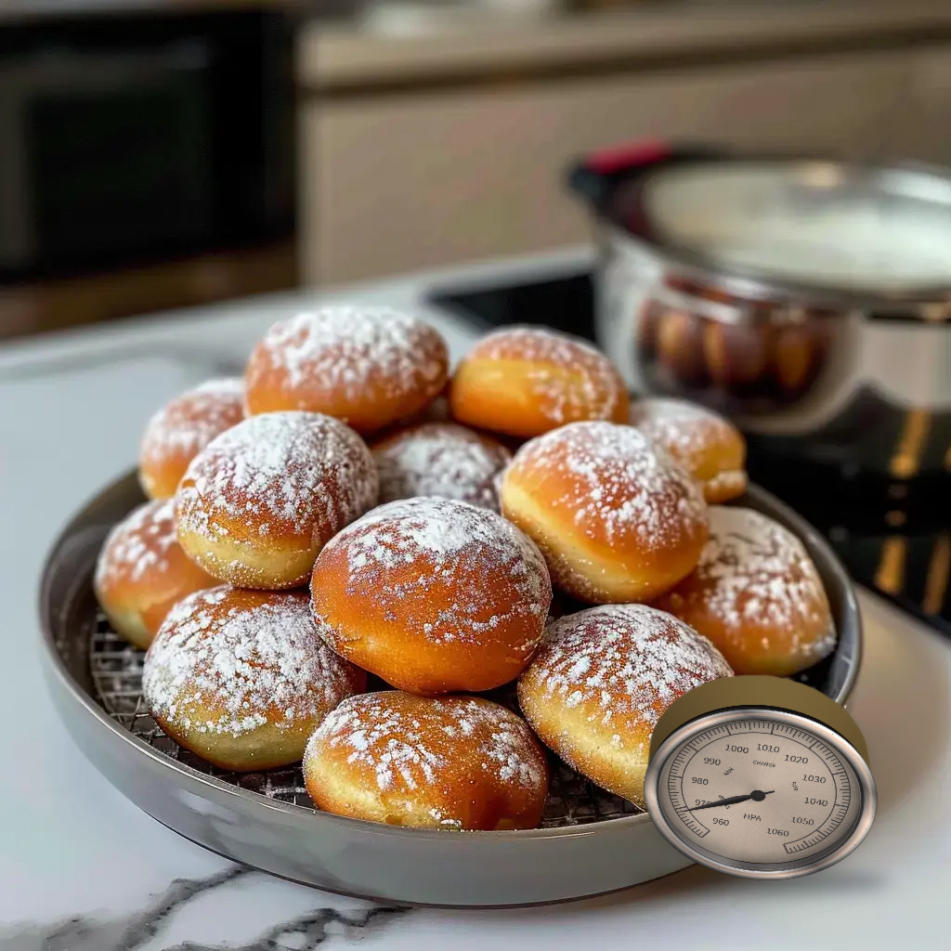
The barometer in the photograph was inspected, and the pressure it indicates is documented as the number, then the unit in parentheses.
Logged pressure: 970 (hPa)
